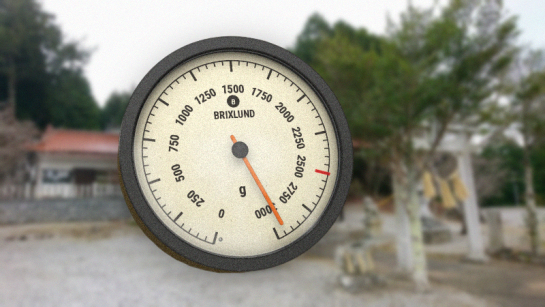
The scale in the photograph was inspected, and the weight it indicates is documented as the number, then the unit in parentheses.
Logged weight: 2950 (g)
